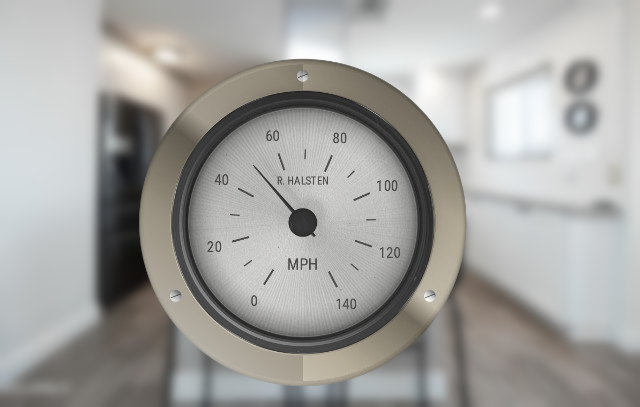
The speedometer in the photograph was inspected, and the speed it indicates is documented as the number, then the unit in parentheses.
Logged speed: 50 (mph)
